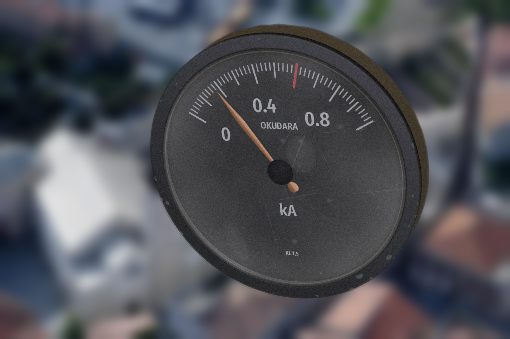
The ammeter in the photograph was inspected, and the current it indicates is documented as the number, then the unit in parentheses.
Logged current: 0.2 (kA)
